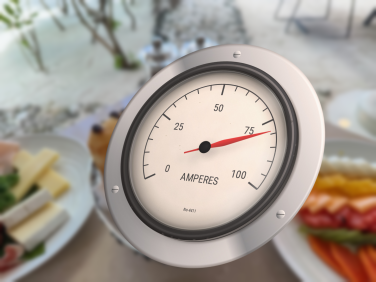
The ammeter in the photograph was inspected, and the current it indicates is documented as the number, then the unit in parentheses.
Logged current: 80 (A)
